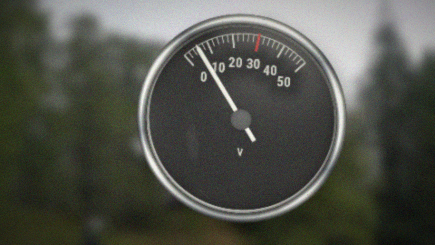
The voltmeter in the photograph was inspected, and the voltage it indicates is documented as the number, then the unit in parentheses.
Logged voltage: 6 (V)
